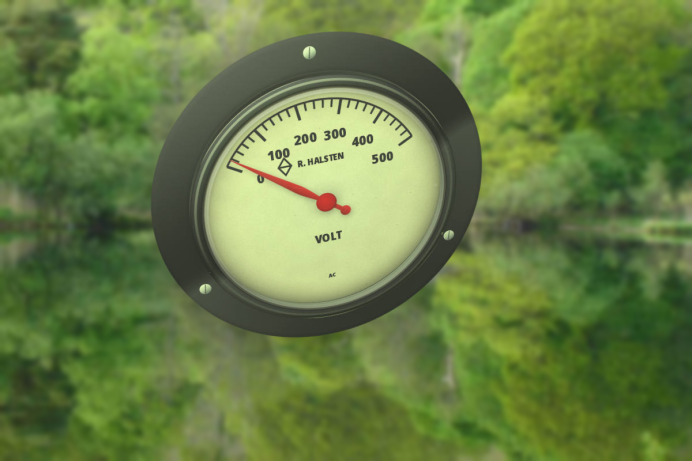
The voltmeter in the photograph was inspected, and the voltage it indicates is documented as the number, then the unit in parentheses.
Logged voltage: 20 (V)
